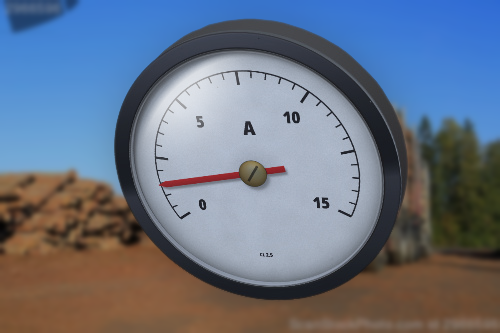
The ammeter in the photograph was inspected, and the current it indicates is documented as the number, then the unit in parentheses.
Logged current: 1.5 (A)
